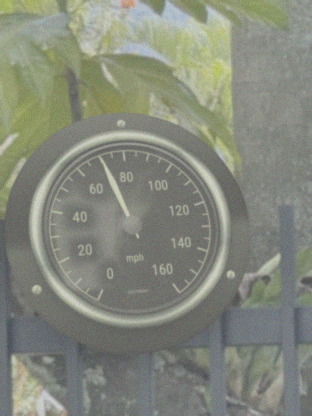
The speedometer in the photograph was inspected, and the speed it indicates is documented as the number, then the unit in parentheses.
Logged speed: 70 (mph)
